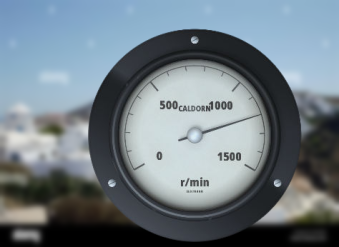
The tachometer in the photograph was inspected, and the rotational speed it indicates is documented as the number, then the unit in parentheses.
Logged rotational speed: 1200 (rpm)
